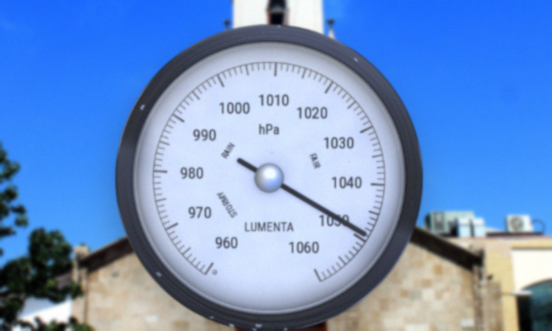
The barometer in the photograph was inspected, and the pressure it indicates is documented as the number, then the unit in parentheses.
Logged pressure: 1049 (hPa)
